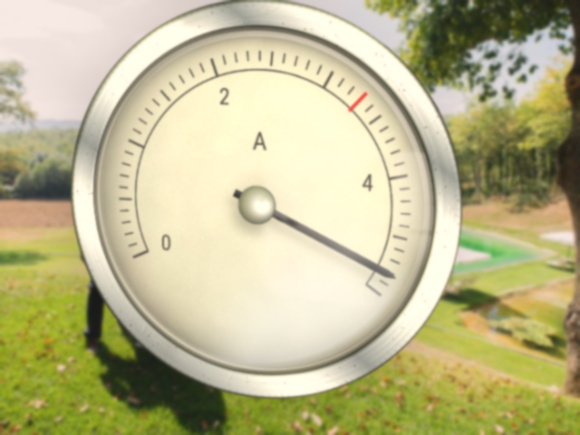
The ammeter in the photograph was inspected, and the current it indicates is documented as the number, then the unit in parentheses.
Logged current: 4.8 (A)
